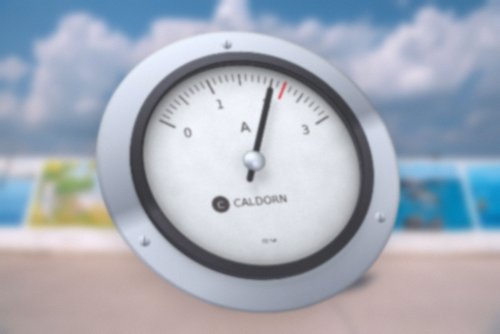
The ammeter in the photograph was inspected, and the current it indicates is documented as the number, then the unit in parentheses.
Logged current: 2 (A)
